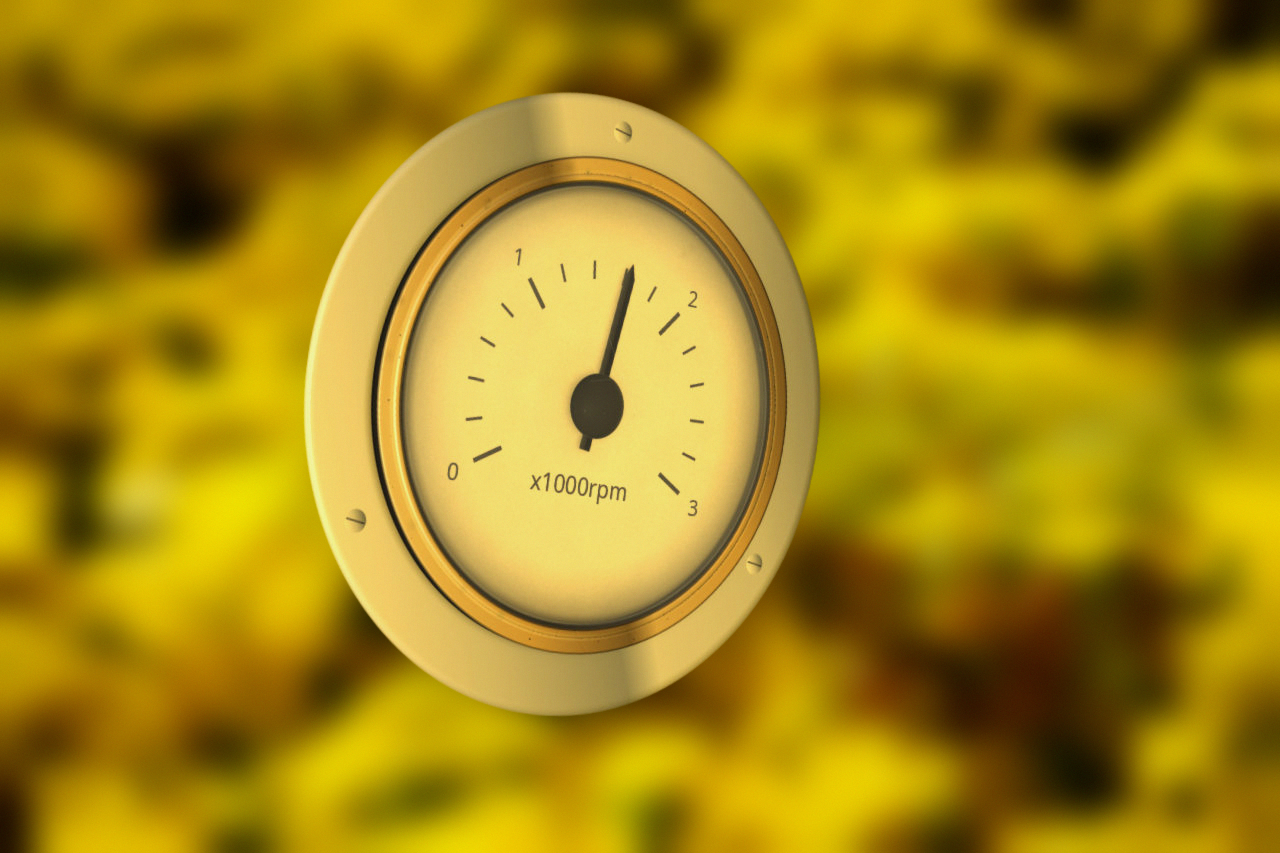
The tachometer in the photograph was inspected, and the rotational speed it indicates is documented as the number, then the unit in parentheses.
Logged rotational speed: 1600 (rpm)
